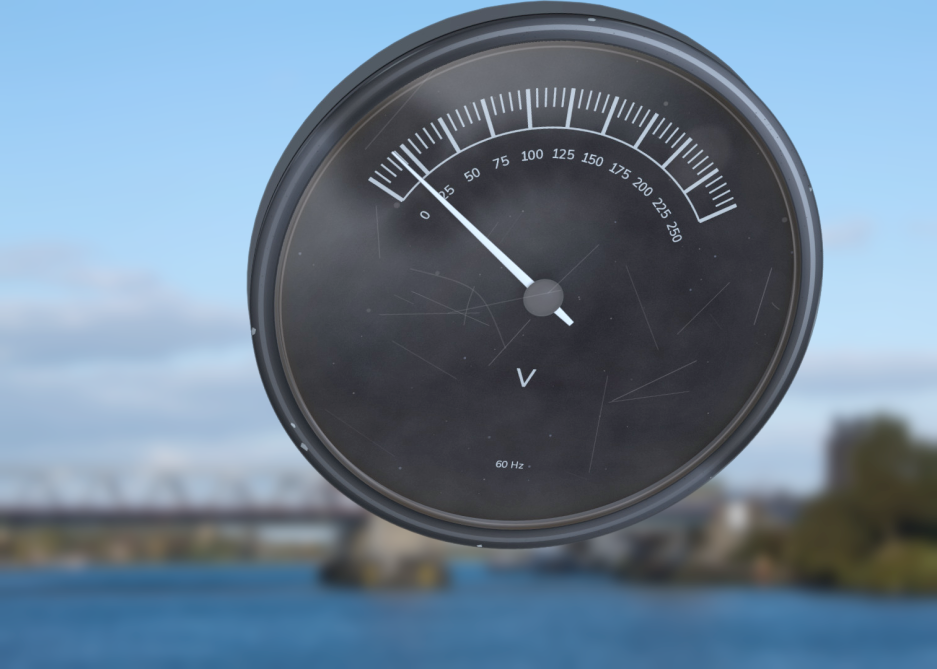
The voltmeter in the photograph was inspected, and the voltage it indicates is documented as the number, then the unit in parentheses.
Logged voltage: 20 (V)
